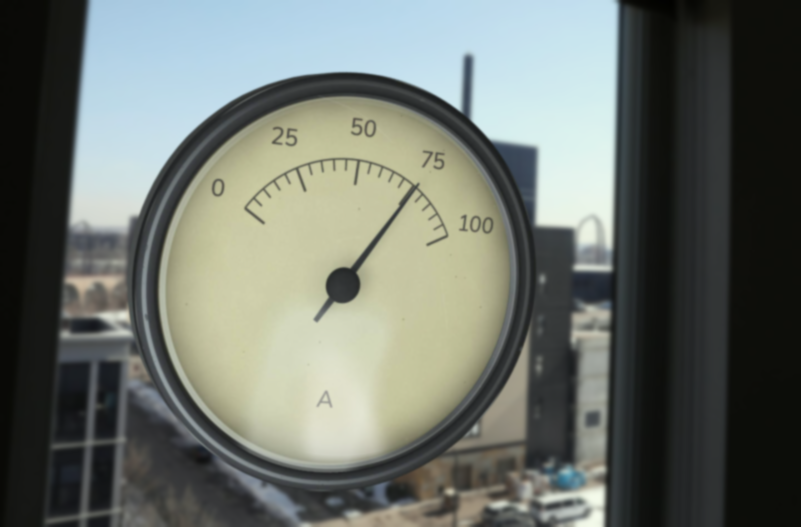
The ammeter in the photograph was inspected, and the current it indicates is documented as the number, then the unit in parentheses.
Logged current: 75 (A)
